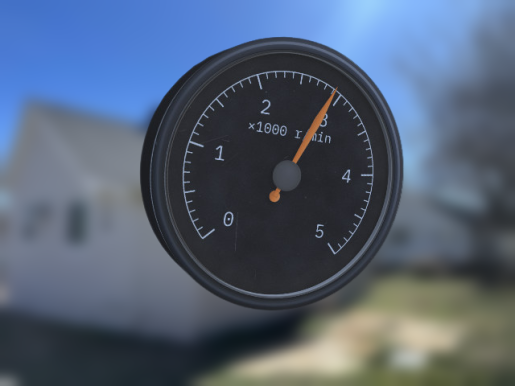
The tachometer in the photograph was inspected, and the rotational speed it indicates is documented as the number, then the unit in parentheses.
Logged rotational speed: 2900 (rpm)
